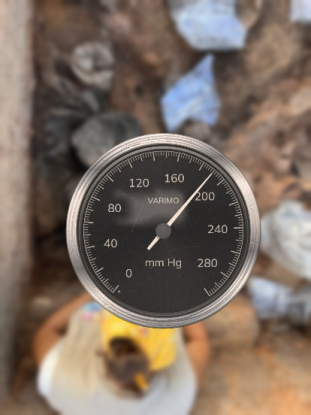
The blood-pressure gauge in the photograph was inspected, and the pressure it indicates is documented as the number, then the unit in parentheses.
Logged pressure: 190 (mmHg)
